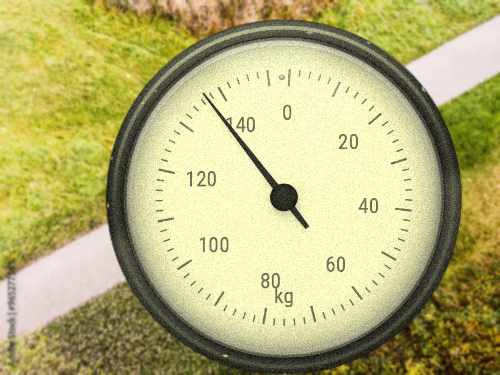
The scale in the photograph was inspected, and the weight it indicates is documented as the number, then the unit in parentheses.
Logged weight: 137 (kg)
